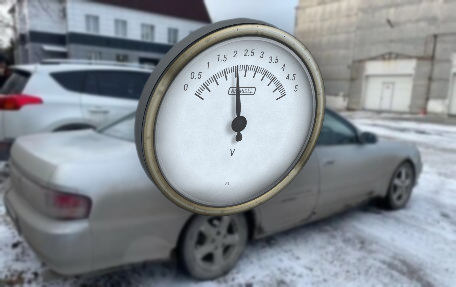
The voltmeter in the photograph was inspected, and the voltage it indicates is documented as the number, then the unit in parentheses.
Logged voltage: 2 (V)
